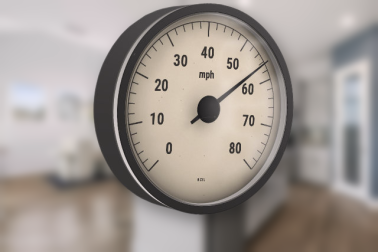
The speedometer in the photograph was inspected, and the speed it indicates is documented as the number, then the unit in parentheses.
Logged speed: 56 (mph)
